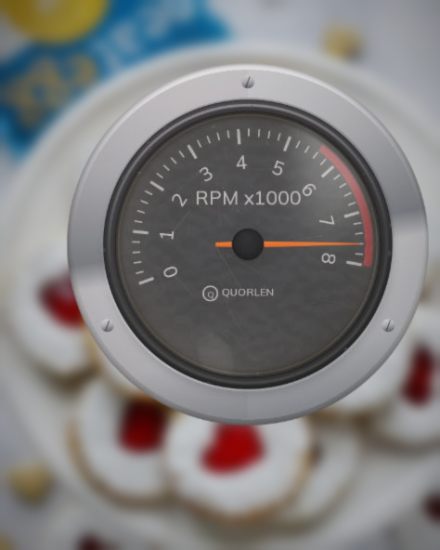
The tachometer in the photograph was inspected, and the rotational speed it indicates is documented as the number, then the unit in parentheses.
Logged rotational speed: 7600 (rpm)
